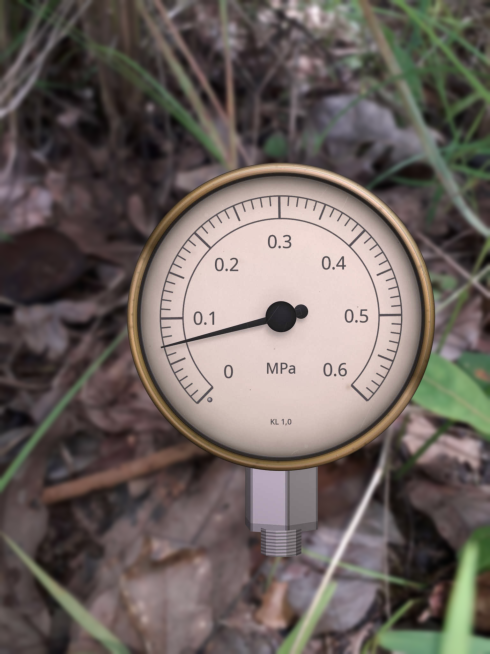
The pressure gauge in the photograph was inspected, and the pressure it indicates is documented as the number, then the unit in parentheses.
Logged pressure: 0.07 (MPa)
